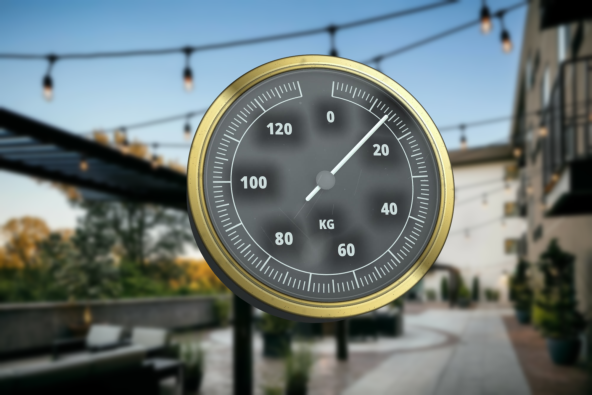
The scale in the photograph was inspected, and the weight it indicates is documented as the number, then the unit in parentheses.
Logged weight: 14 (kg)
